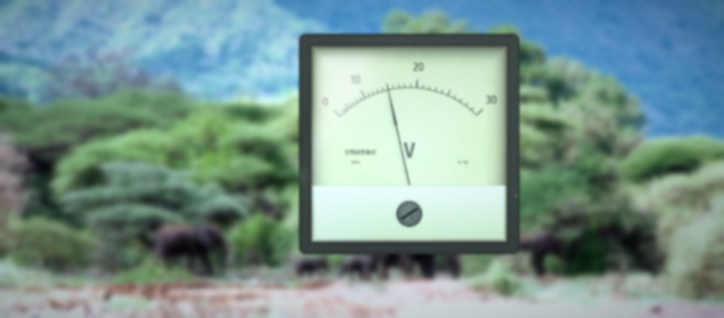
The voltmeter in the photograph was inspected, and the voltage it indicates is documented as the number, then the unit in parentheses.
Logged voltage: 15 (V)
